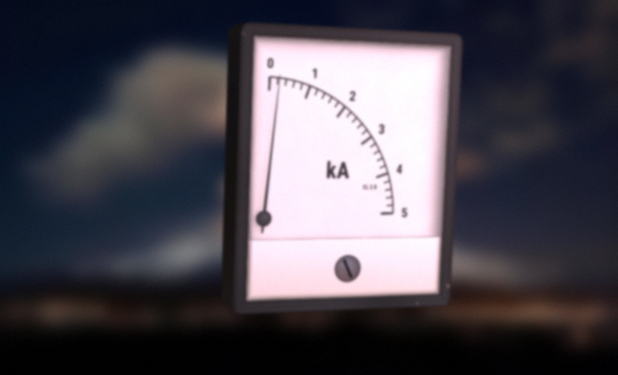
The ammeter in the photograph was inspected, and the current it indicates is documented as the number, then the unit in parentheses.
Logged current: 0.2 (kA)
